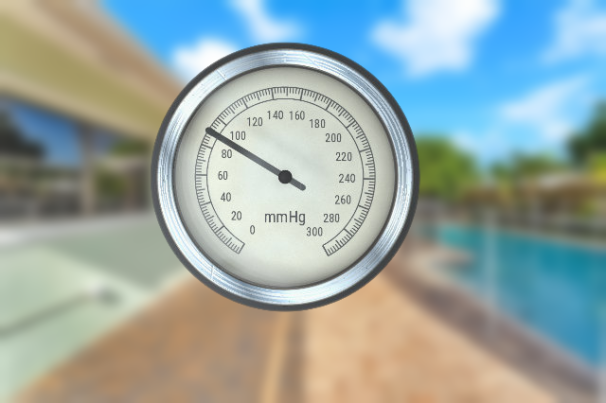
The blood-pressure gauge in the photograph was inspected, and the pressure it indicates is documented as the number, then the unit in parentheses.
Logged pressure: 90 (mmHg)
